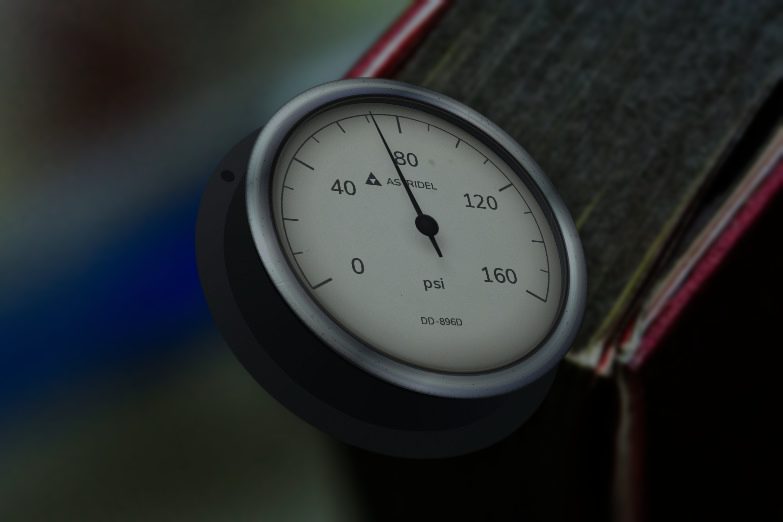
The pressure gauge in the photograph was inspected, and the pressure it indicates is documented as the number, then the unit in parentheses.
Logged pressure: 70 (psi)
